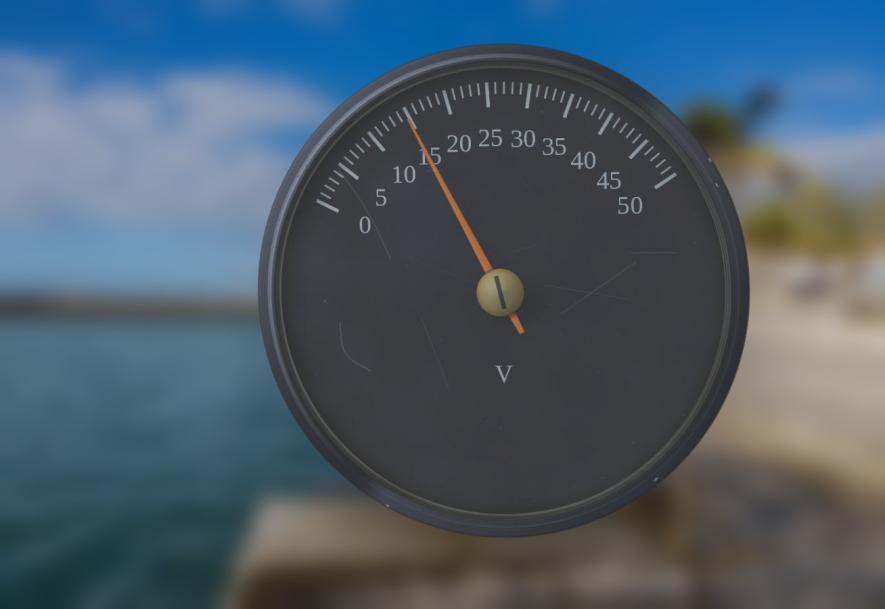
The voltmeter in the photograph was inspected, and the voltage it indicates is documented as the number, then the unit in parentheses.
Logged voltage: 15 (V)
